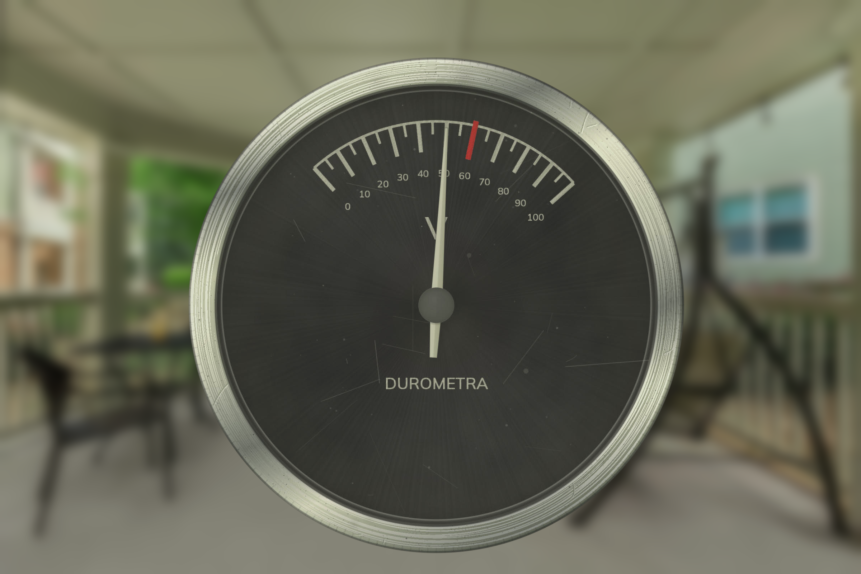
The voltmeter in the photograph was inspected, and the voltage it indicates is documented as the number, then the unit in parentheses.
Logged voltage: 50 (V)
